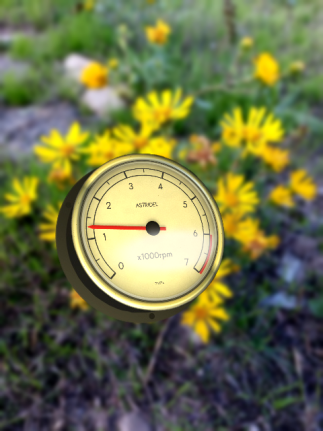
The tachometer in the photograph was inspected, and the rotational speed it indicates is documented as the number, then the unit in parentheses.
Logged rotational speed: 1250 (rpm)
